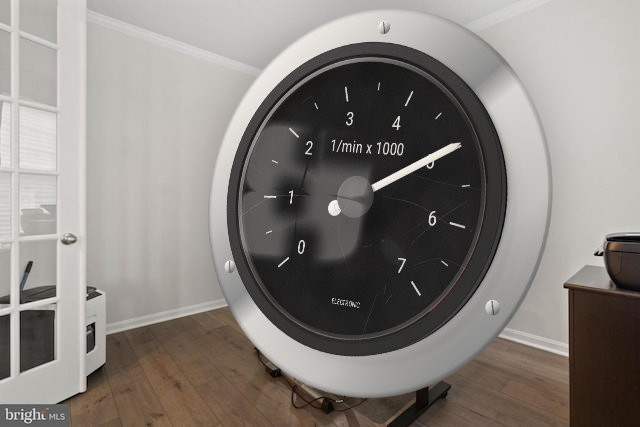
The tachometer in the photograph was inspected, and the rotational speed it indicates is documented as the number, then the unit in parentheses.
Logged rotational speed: 5000 (rpm)
